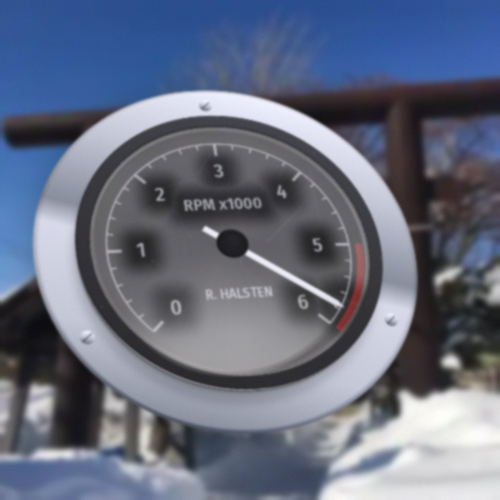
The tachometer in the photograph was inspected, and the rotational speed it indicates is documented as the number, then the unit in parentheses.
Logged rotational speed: 5800 (rpm)
